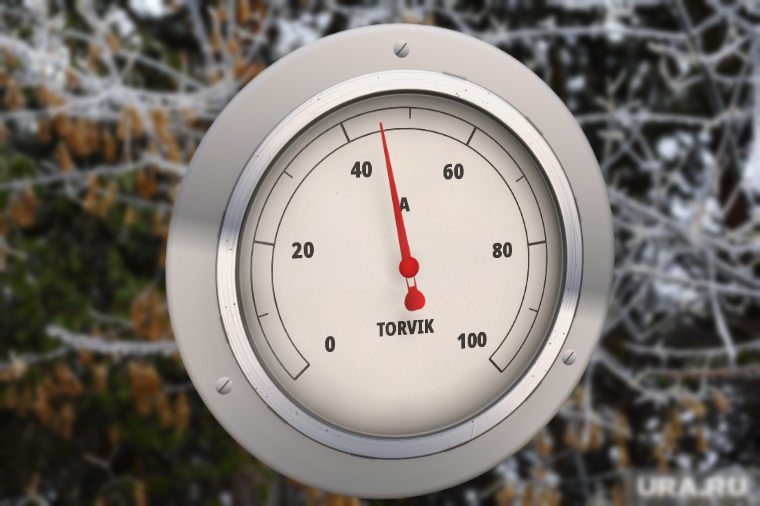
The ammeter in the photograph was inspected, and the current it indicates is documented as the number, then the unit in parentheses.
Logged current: 45 (A)
